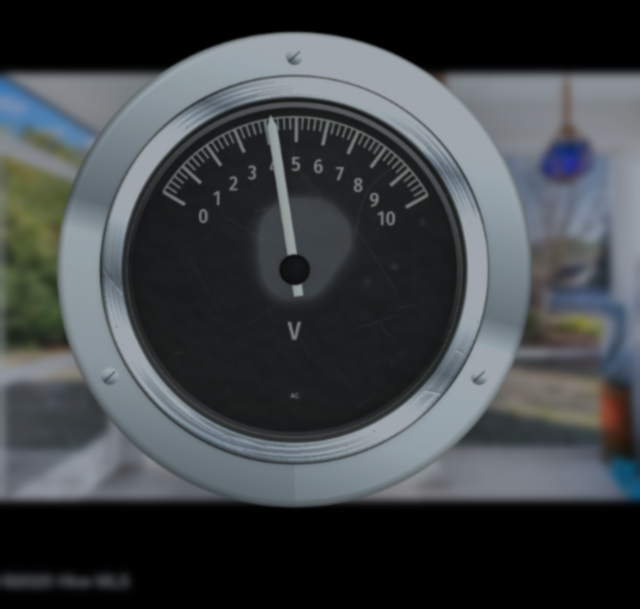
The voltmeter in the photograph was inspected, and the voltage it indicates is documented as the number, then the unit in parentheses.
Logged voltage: 4.2 (V)
